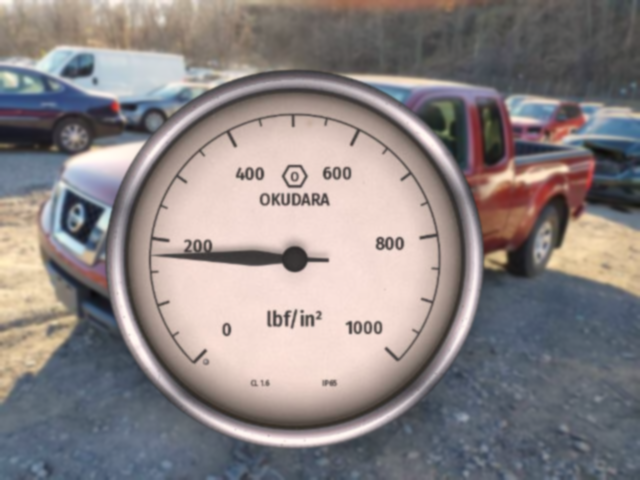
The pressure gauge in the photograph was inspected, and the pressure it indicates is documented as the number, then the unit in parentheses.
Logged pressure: 175 (psi)
